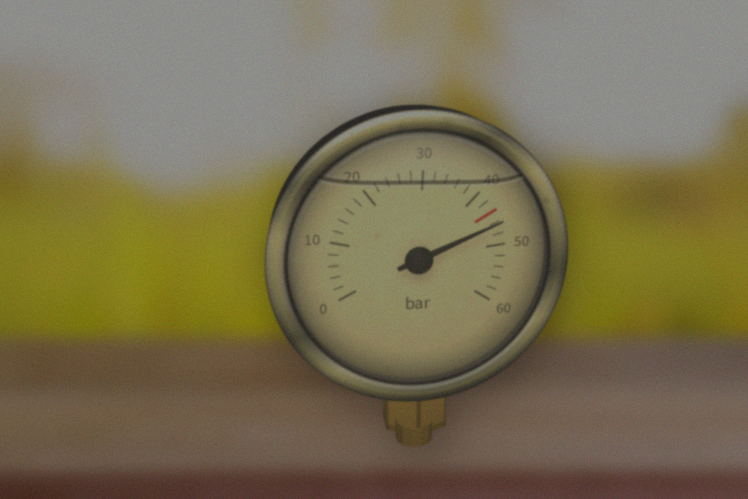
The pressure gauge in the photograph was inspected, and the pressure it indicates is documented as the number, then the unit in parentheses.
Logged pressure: 46 (bar)
